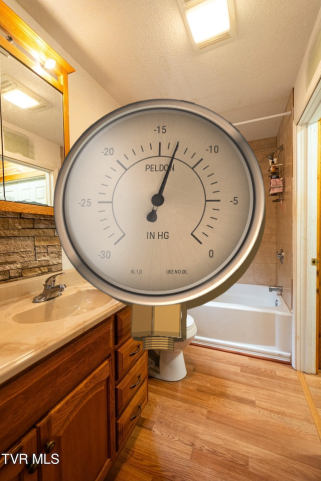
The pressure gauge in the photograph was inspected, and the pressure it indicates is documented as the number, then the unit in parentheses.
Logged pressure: -13 (inHg)
